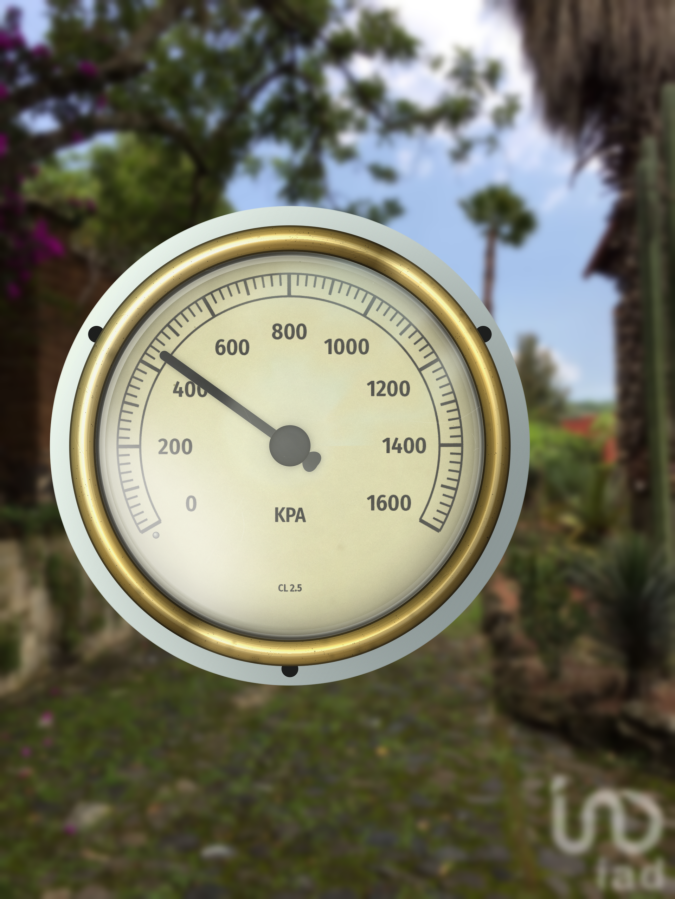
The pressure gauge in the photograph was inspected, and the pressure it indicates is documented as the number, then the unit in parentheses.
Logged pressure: 440 (kPa)
